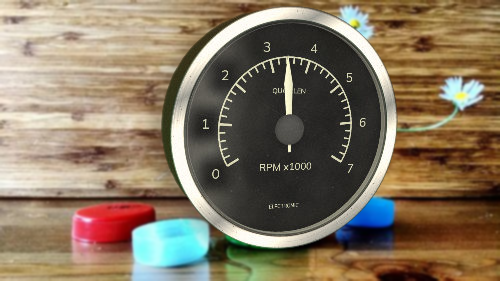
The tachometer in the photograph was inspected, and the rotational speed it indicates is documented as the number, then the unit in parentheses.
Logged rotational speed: 3400 (rpm)
